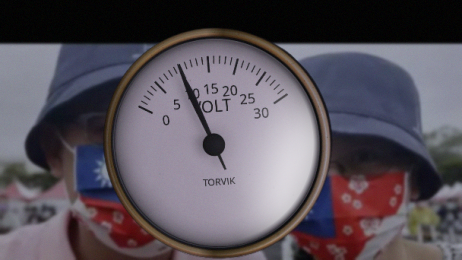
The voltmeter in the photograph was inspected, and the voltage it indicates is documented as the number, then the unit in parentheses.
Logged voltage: 10 (V)
